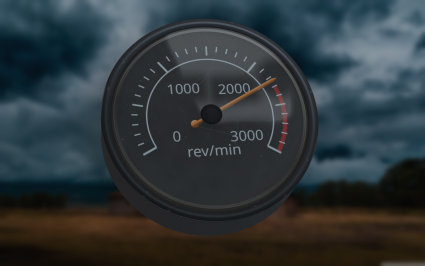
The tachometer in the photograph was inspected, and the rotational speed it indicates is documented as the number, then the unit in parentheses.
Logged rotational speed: 2250 (rpm)
